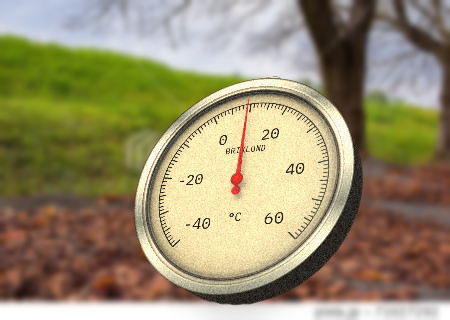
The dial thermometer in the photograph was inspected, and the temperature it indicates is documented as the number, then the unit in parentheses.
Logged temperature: 10 (°C)
